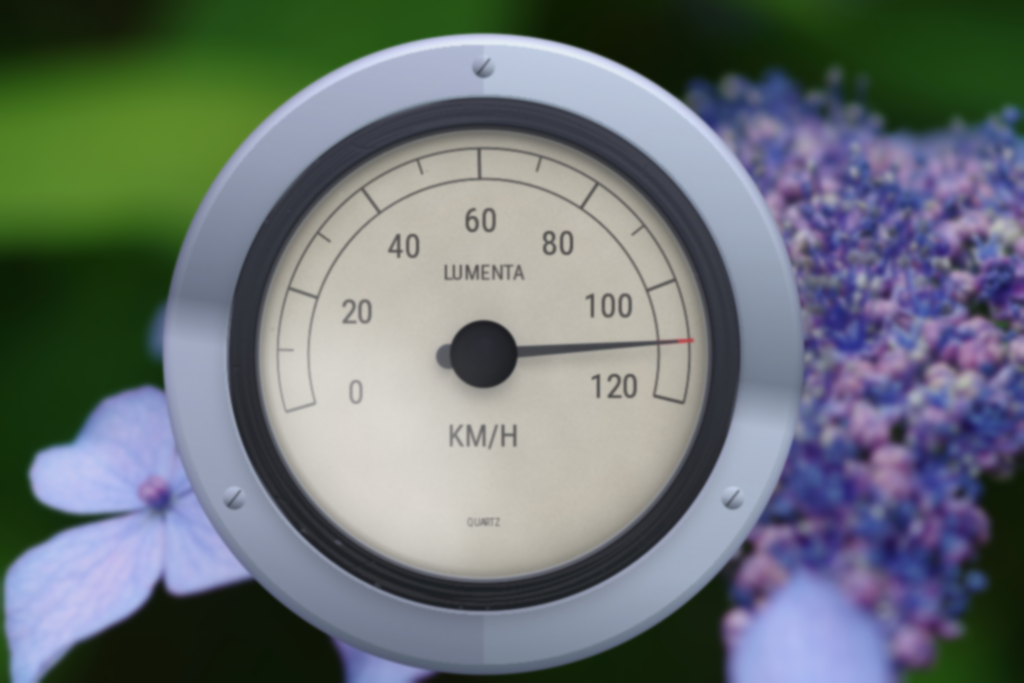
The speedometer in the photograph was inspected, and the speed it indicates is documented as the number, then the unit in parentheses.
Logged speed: 110 (km/h)
